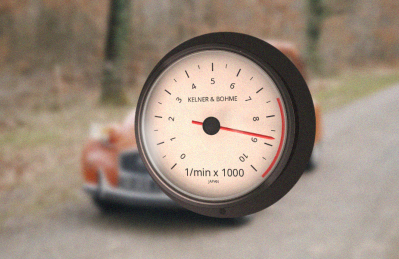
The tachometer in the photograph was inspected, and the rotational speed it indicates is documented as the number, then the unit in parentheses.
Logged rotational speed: 8750 (rpm)
